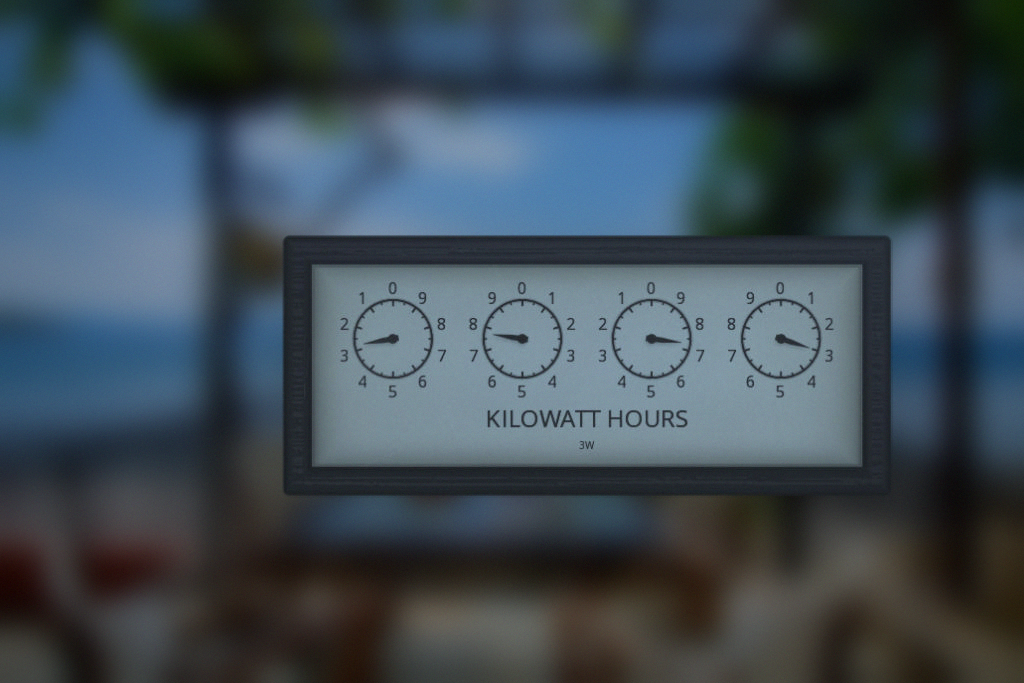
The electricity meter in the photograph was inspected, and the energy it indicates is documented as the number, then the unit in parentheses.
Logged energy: 2773 (kWh)
